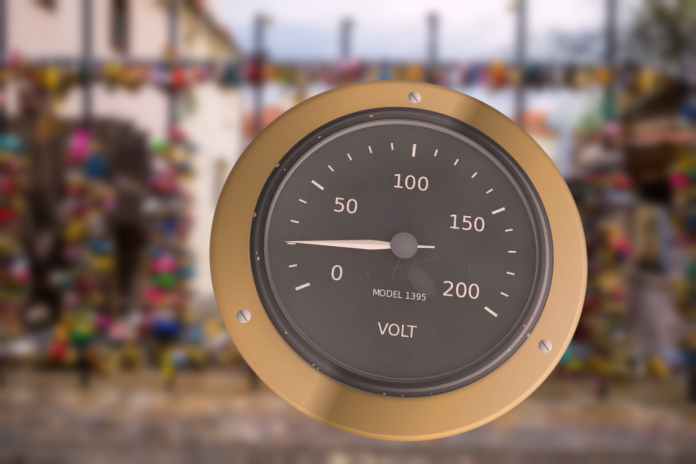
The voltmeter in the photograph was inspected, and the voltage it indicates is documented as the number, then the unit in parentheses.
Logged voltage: 20 (V)
